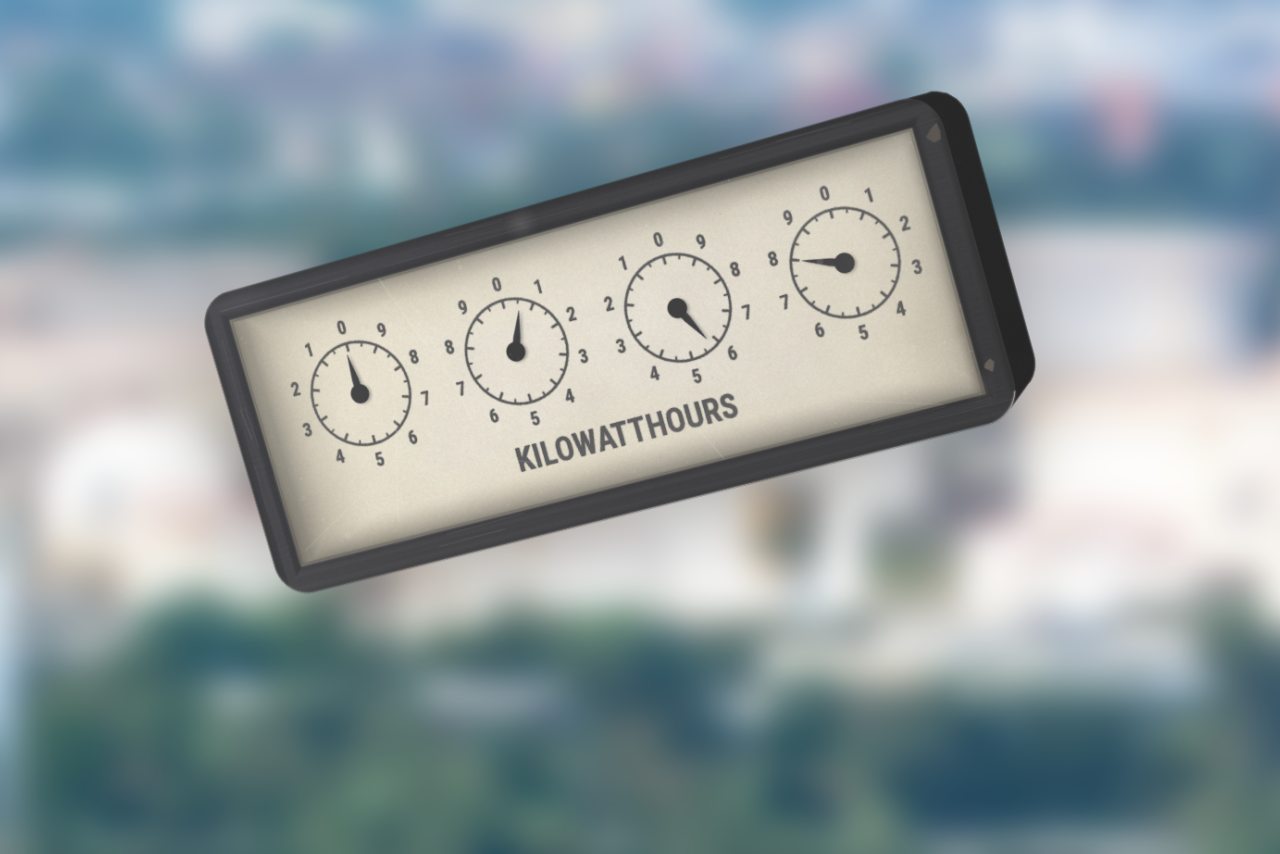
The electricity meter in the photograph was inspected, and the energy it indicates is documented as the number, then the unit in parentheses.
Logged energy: 58 (kWh)
